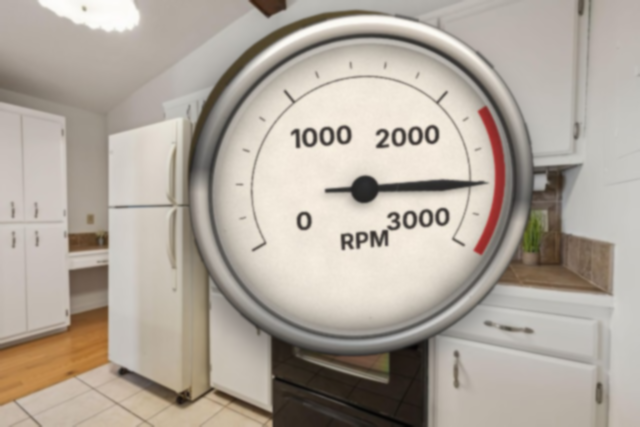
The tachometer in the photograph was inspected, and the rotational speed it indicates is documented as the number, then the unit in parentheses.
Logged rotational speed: 2600 (rpm)
